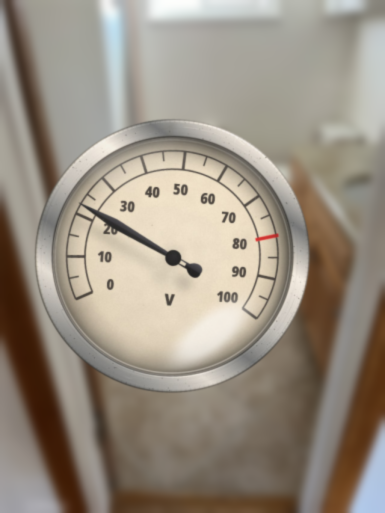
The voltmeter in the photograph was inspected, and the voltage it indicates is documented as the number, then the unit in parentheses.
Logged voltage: 22.5 (V)
